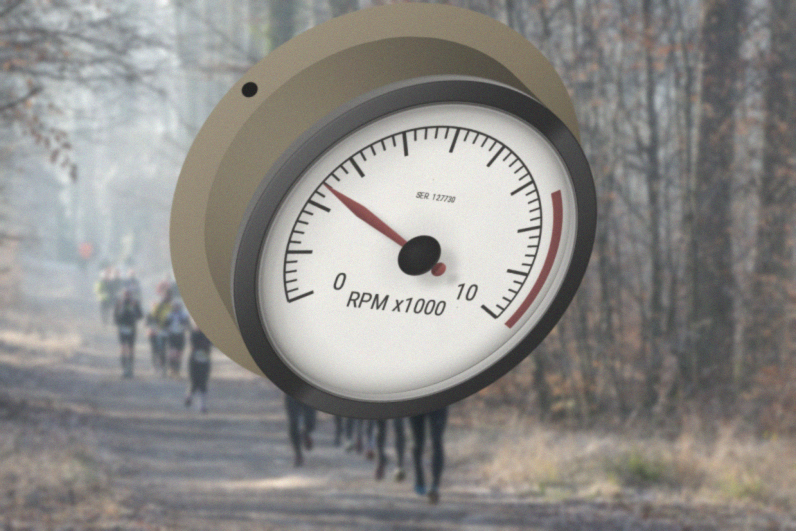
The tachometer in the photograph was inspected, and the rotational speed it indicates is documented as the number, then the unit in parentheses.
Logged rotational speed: 2400 (rpm)
